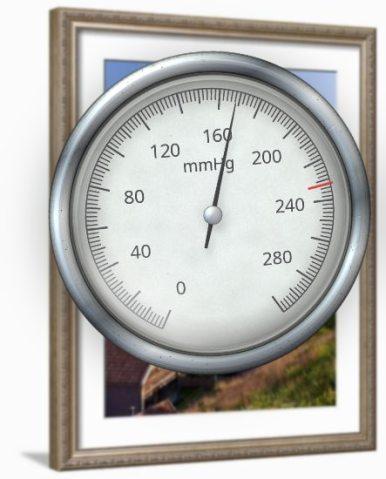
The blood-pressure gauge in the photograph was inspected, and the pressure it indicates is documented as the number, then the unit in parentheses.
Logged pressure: 168 (mmHg)
